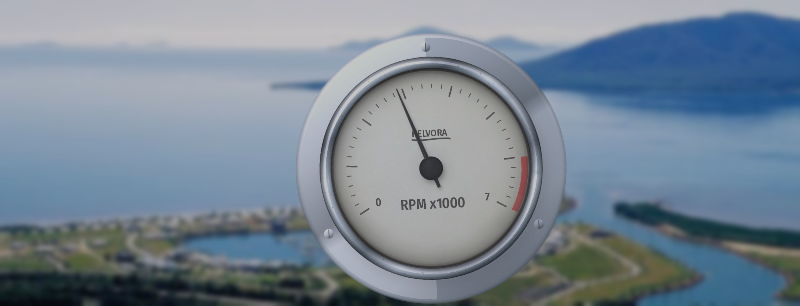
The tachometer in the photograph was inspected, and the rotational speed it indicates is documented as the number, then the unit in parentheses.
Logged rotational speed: 2900 (rpm)
